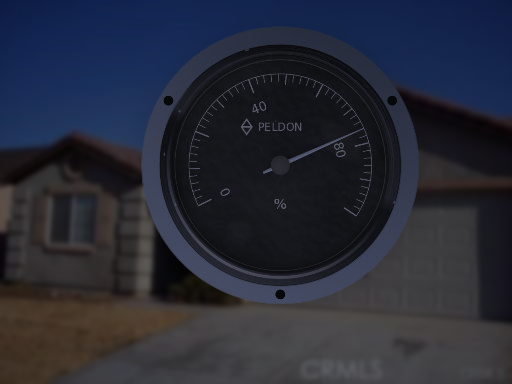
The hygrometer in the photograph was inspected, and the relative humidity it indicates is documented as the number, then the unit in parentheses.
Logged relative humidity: 76 (%)
